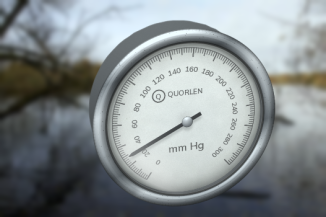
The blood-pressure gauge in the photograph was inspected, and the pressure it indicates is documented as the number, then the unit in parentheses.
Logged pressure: 30 (mmHg)
